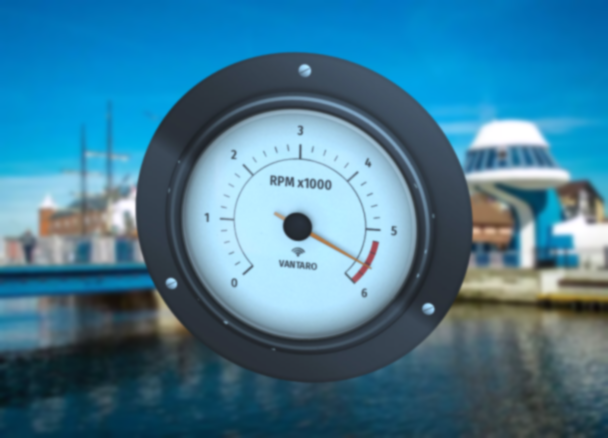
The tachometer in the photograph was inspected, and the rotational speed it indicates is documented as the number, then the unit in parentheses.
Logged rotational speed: 5600 (rpm)
